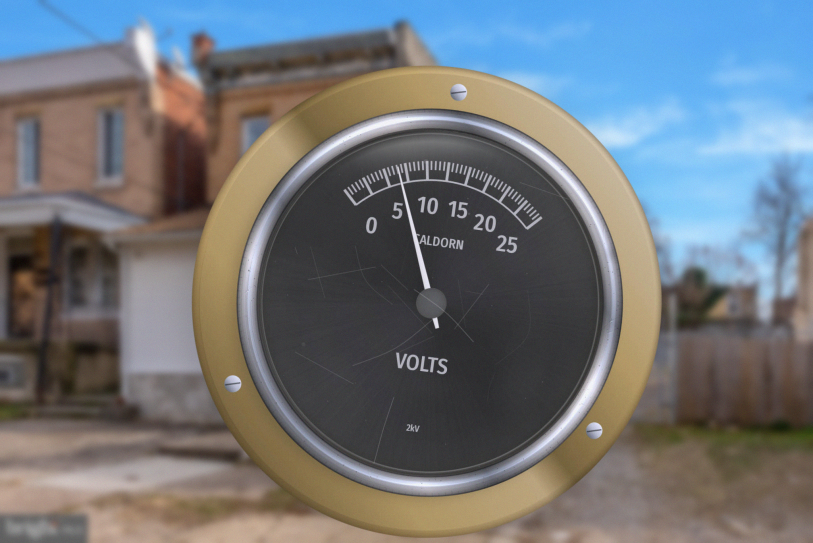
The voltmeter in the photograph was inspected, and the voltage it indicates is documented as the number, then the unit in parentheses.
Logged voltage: 6.5 (V)
